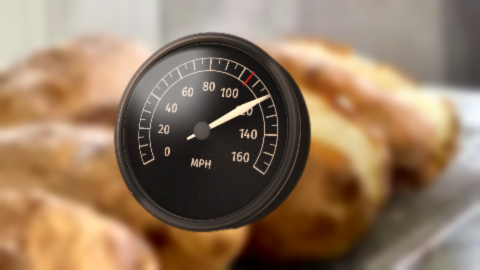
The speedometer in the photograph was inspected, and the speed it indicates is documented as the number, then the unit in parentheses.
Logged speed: 120 (mph)
